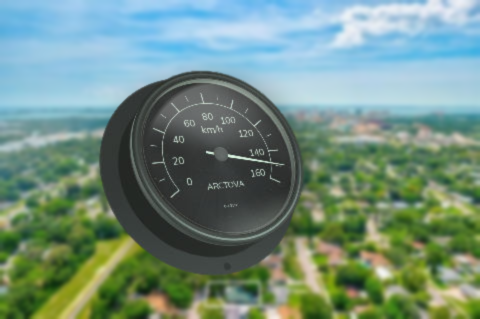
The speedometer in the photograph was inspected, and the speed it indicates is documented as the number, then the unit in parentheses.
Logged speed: 150 (km/h)
